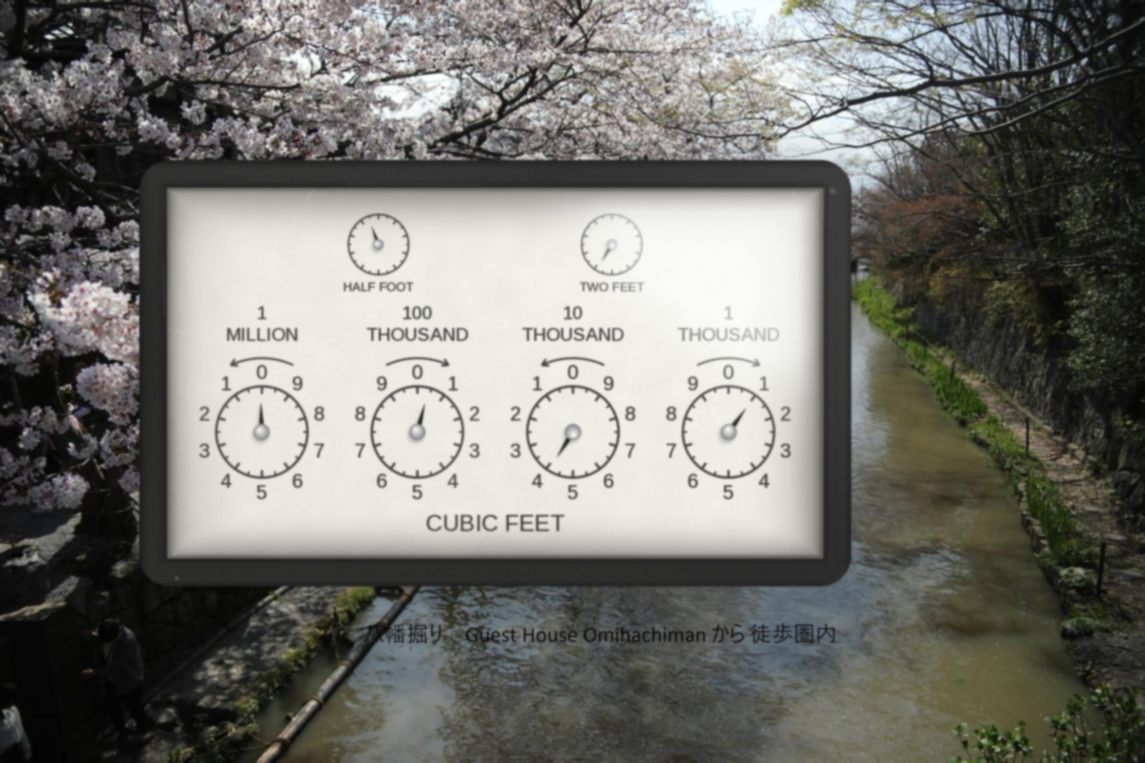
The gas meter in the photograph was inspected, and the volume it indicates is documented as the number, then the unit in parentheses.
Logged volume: 4100 (ft³)
